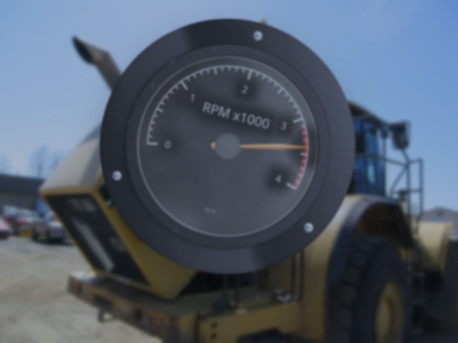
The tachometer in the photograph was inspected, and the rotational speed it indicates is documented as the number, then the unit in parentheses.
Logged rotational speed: 3400 (rpm)
